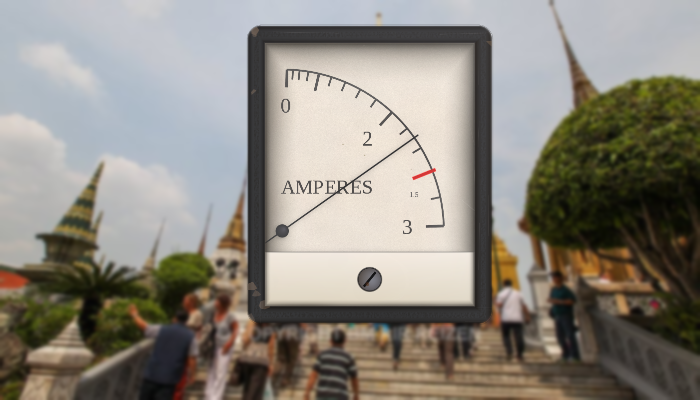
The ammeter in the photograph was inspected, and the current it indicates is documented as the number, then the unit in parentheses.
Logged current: 2.3 (A)
